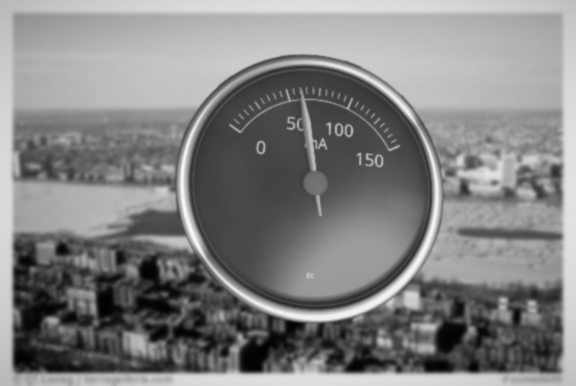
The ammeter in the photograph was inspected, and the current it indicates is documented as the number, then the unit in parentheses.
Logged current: 60 (mA)
